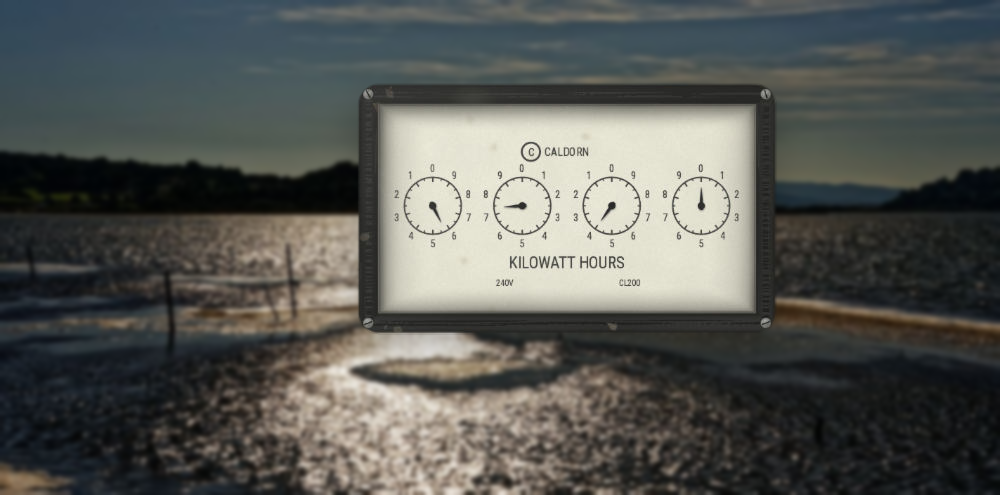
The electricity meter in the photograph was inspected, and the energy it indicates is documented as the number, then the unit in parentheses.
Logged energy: 5740 (kWh)
